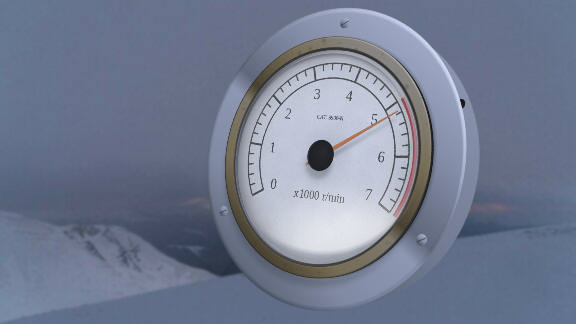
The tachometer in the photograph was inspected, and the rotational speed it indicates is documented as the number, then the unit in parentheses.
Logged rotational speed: 5200 (rpm)
